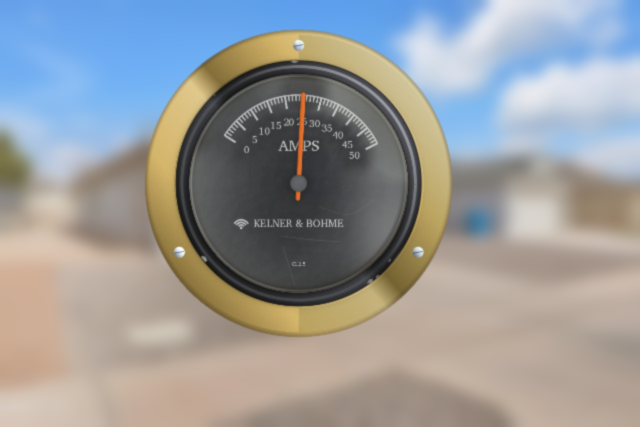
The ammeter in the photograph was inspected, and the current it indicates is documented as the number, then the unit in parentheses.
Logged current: 25 (A)
